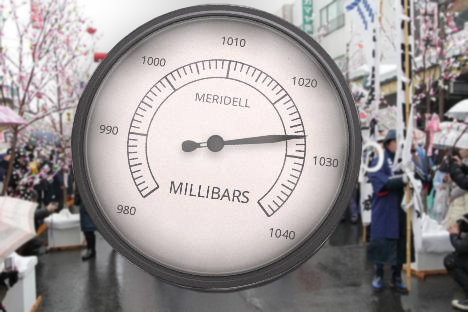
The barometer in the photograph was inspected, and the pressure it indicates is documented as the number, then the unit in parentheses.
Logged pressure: 1027 (mbar)
